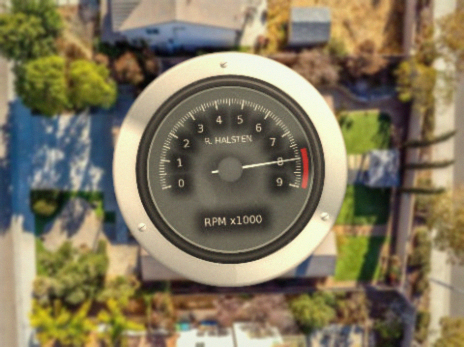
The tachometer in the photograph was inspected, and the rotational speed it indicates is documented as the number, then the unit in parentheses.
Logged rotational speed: 8000 (rpm)
